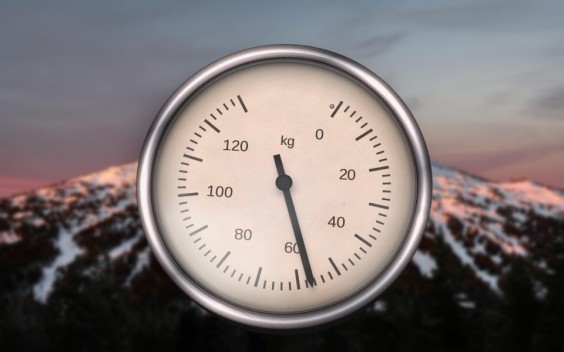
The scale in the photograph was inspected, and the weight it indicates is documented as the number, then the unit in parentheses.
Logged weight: 57 (kg)
